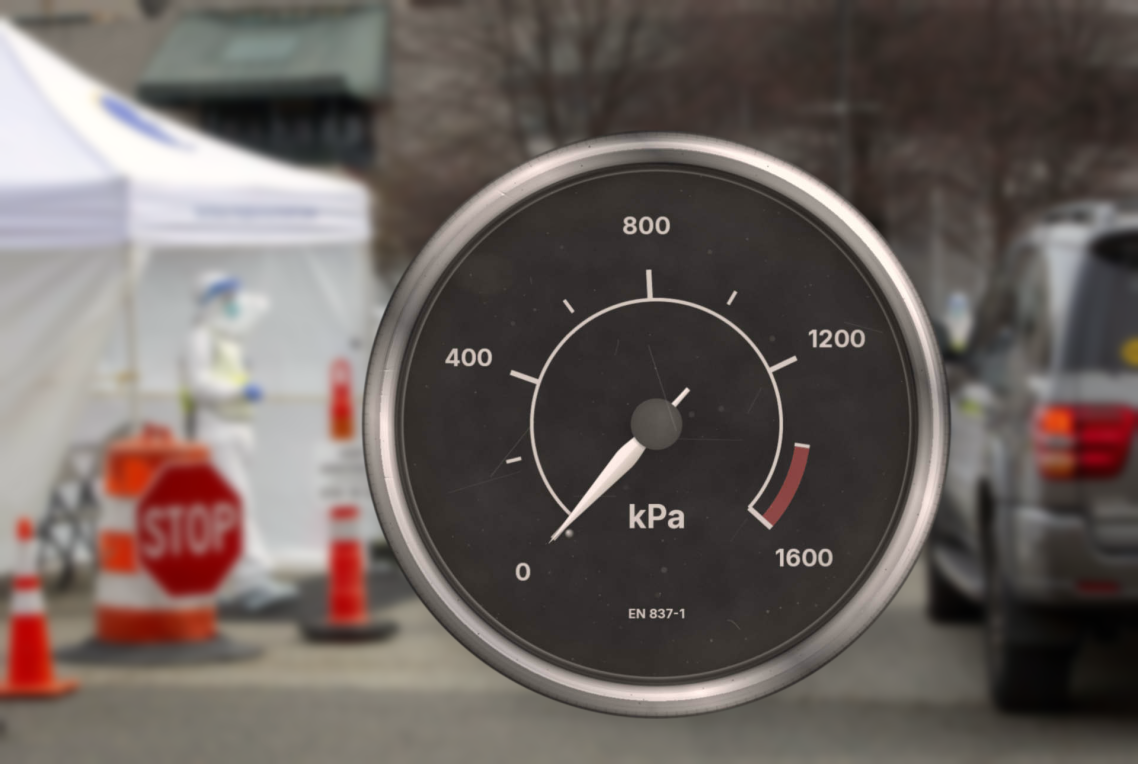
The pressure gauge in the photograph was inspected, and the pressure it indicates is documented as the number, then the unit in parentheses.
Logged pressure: 0 (kPa)
